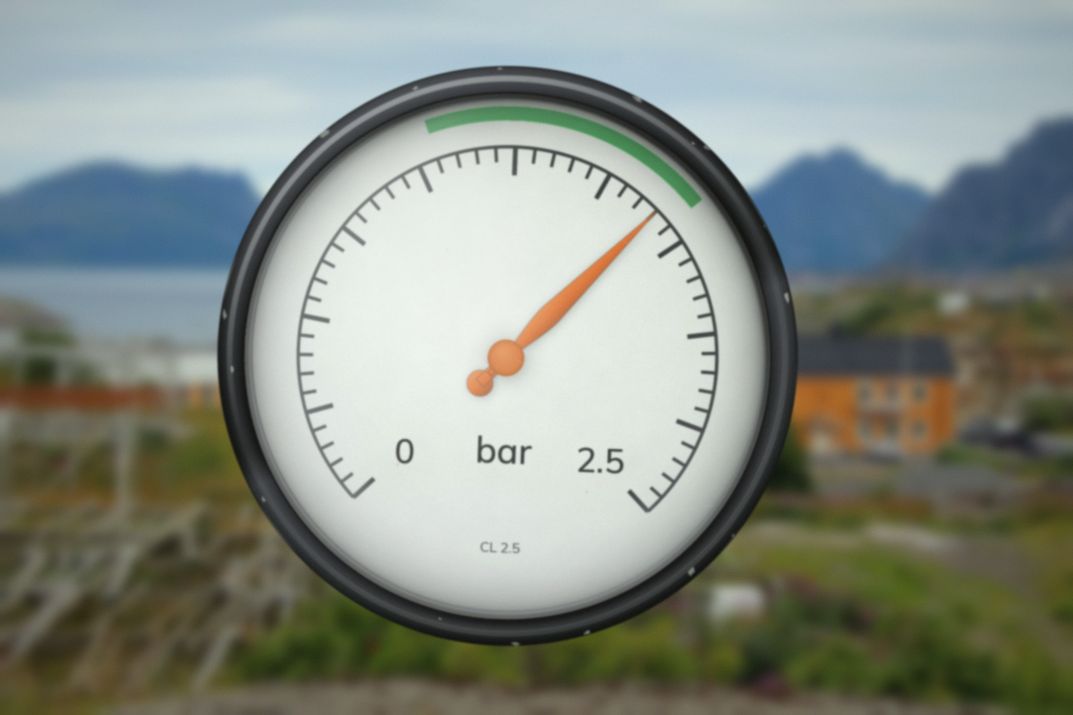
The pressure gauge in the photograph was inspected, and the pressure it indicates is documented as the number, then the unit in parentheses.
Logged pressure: 1.65 (bar)
